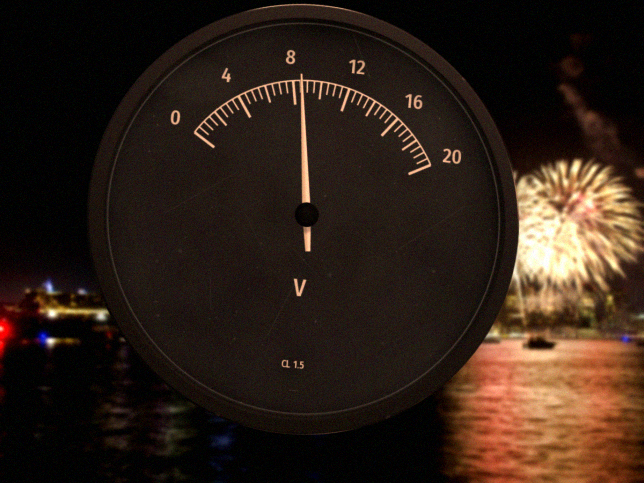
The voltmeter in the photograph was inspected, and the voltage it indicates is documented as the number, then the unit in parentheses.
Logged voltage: 8.5 (V)
